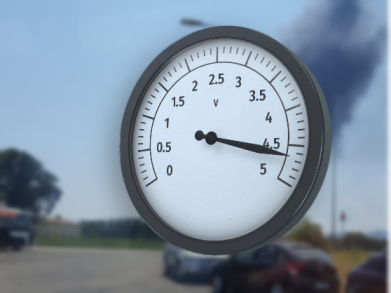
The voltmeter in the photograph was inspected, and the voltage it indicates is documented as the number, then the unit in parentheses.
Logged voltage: 4.65 (V)
